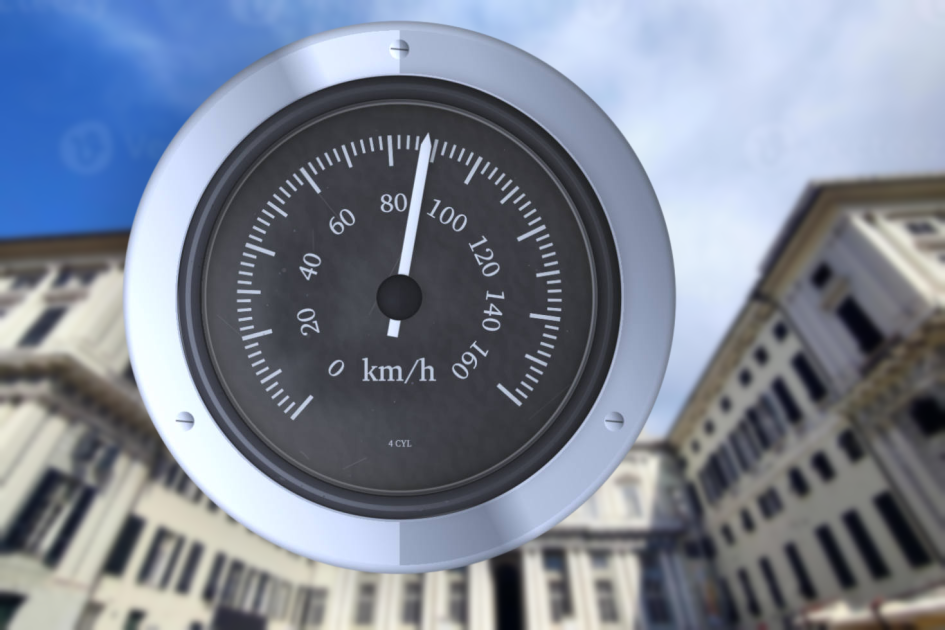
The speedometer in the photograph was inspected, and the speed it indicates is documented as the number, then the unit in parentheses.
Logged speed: 88 (km/h)
